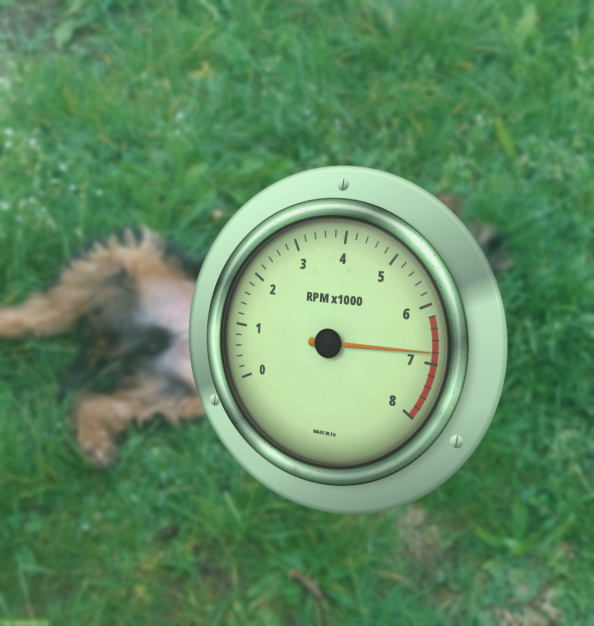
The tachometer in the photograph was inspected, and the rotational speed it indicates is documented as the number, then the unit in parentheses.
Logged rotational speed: 6800 (rpm)
